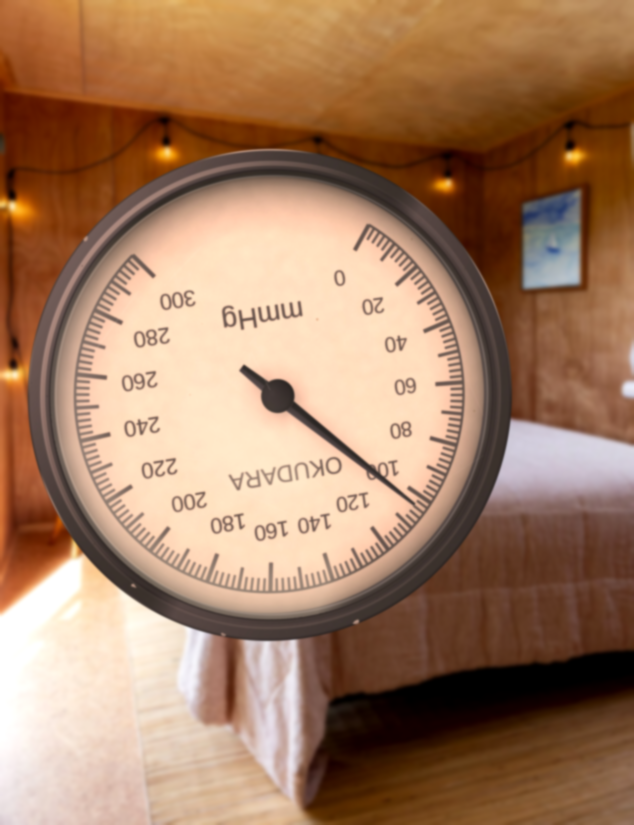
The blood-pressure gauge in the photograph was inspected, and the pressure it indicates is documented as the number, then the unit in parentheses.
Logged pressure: 104 (mmHg)
